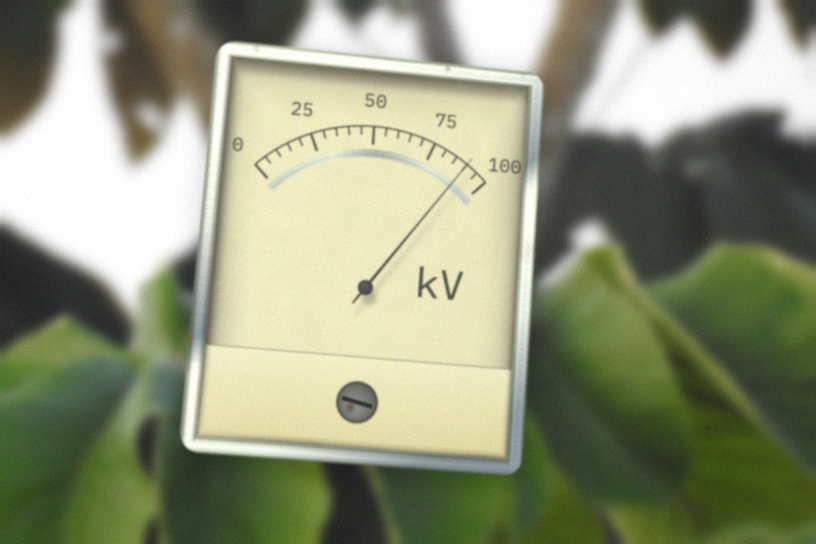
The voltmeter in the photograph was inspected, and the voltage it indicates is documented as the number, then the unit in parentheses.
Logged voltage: 90 (kV)
